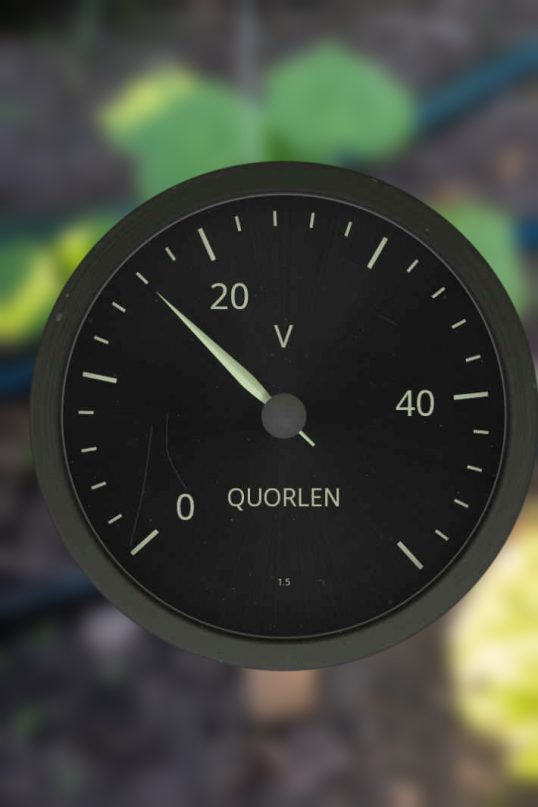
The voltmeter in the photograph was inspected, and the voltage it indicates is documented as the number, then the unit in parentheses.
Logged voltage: 16 (V)
